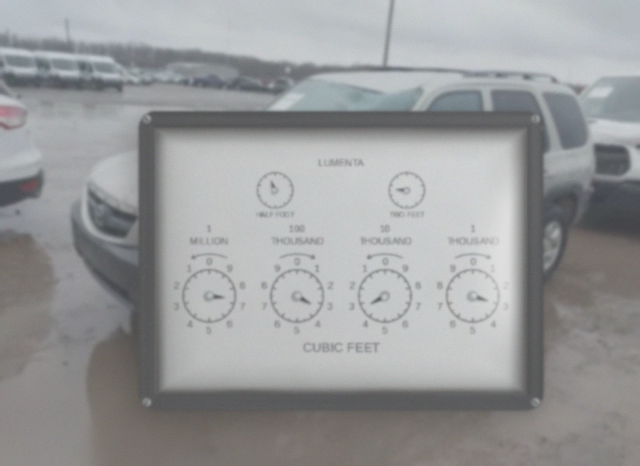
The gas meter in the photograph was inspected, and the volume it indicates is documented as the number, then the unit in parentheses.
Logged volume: 733300 (ft³)
